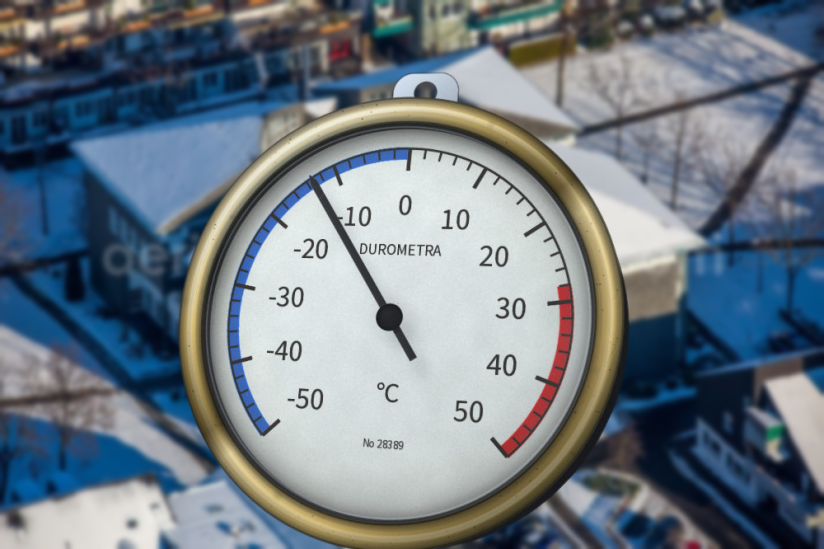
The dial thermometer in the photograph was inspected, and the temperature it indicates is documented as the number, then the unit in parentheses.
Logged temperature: -13 (°C)
